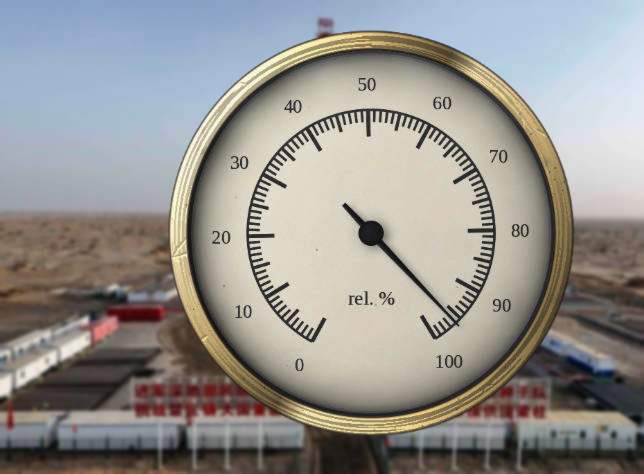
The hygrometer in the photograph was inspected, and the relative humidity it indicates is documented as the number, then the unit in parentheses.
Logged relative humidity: 96 (%)
